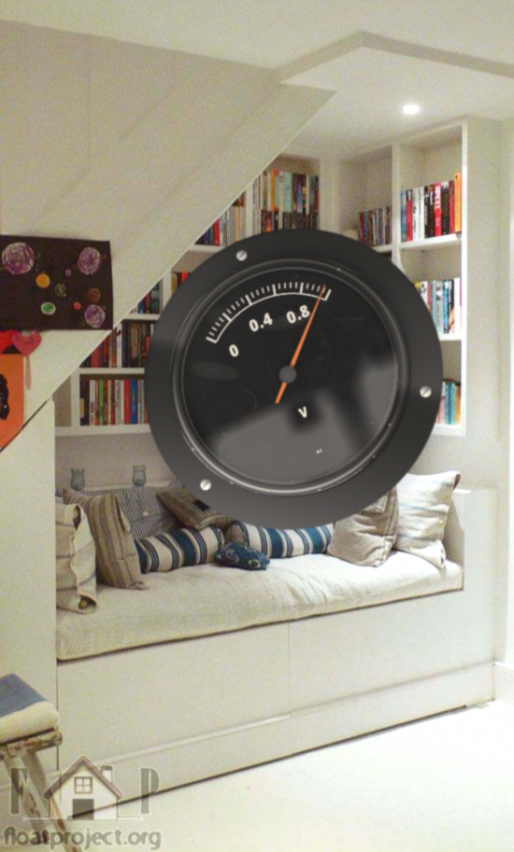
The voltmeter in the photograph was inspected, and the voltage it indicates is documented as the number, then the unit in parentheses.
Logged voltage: 0.96 (V)
